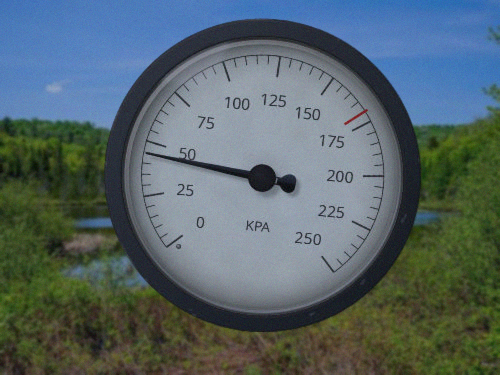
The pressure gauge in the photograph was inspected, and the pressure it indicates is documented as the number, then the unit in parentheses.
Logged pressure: 45 (kPa)
